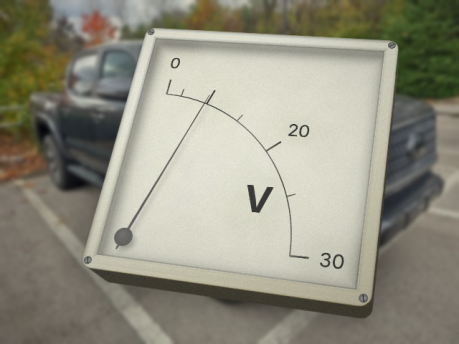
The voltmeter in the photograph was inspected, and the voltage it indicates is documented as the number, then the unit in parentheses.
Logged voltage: 10 (V)
